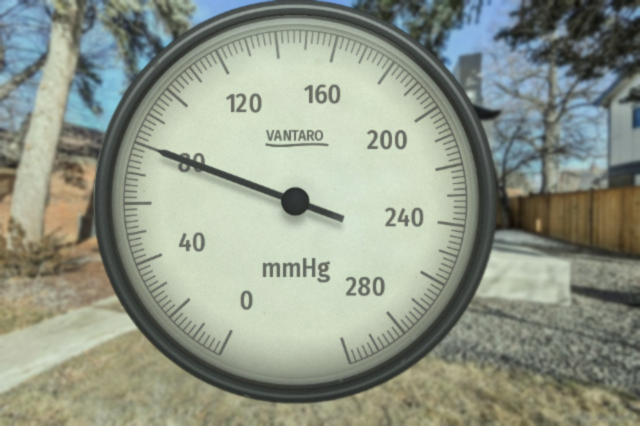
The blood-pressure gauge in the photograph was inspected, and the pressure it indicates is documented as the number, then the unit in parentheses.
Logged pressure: 80 (mmHg)
